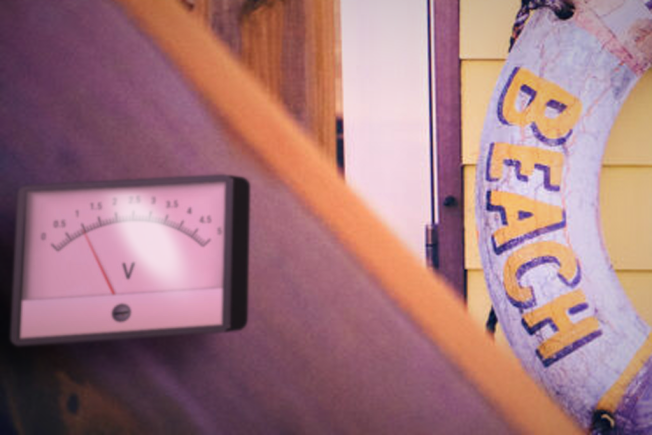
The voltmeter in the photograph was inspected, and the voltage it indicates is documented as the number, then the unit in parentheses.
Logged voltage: 1 (V)
